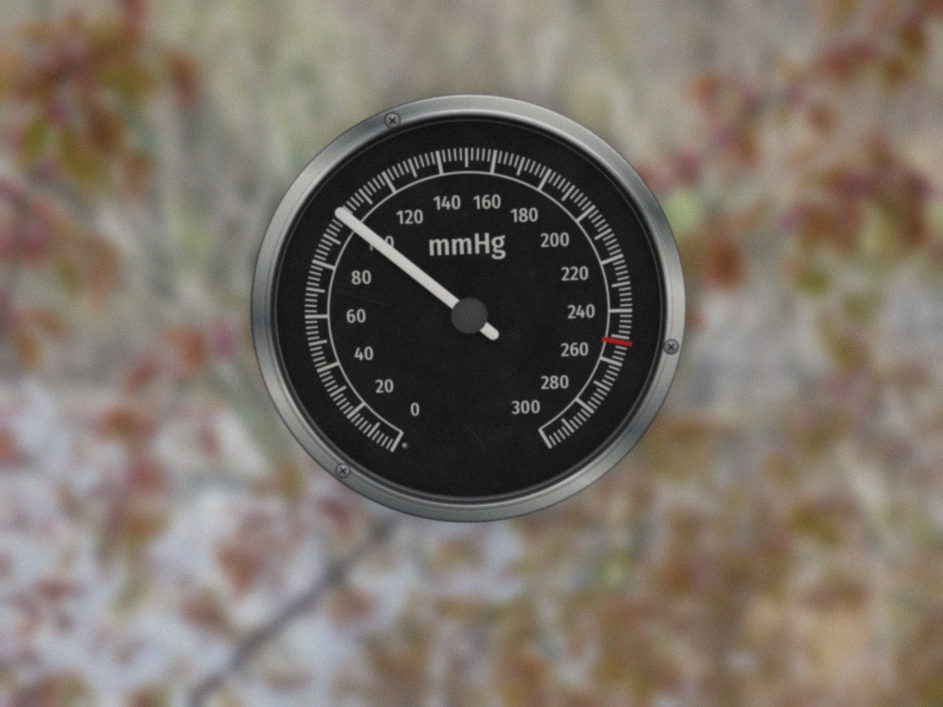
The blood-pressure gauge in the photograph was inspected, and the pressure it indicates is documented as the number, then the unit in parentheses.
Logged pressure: 100 (mmHg)
